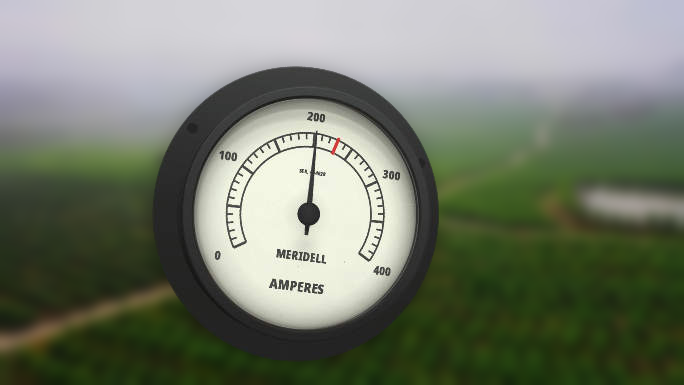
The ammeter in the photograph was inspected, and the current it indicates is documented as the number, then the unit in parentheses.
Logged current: 200 (A)
